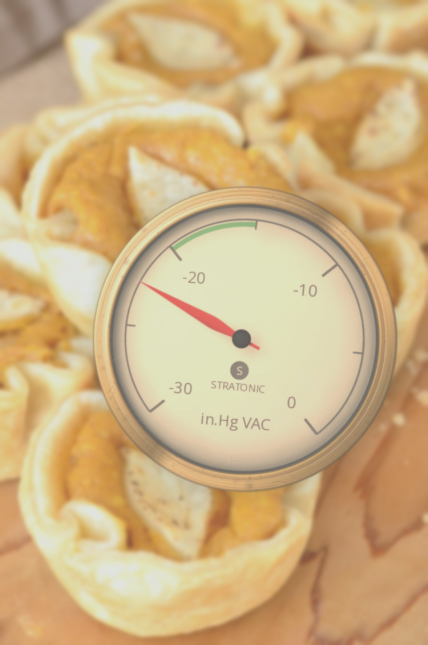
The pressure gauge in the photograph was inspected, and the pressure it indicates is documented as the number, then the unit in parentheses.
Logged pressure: -22.5 (inHg)
